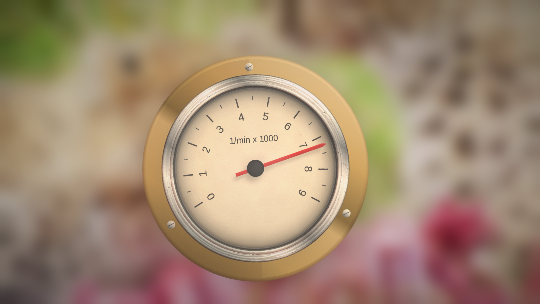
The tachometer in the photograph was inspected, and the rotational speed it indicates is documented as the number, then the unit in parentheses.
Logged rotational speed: 7250 (rpm)
